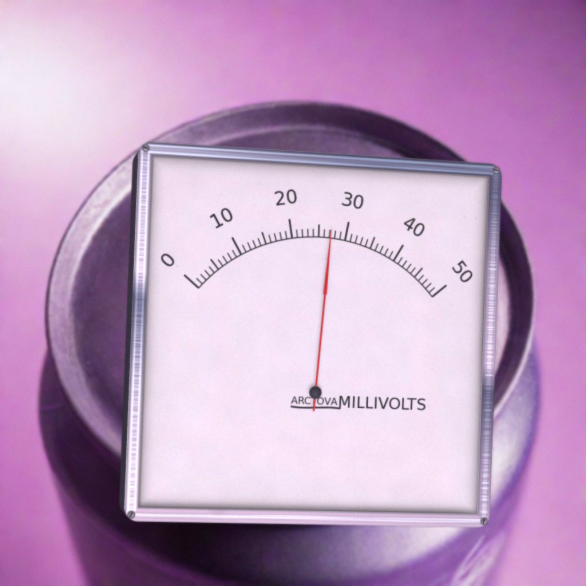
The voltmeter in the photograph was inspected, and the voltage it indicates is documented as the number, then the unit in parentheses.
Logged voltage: 27 (mV)
